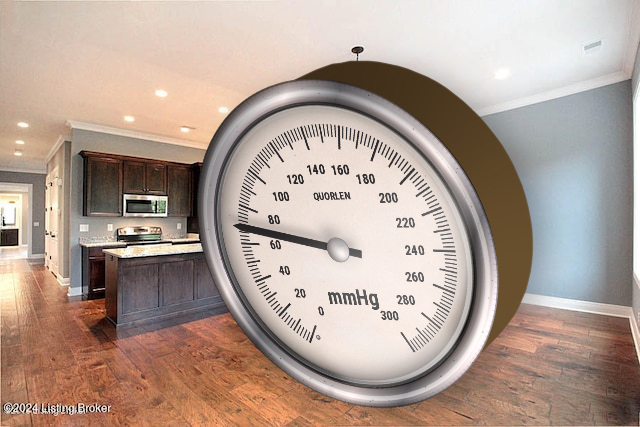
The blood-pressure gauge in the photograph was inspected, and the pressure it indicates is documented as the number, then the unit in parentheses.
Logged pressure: 70 (mmHg)
